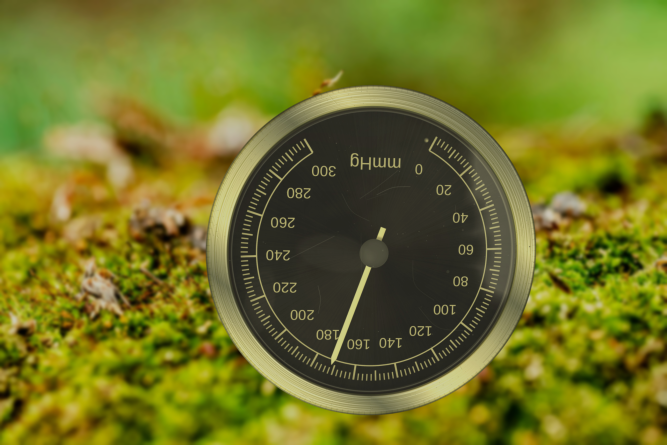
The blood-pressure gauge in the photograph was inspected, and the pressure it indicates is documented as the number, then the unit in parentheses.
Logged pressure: 172 (mmHg)
